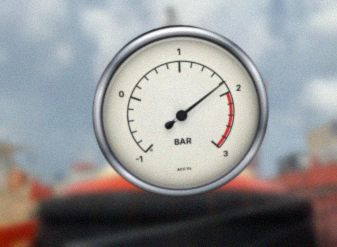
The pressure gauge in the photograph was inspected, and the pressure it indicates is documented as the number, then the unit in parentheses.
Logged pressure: 1.8 (bar)
